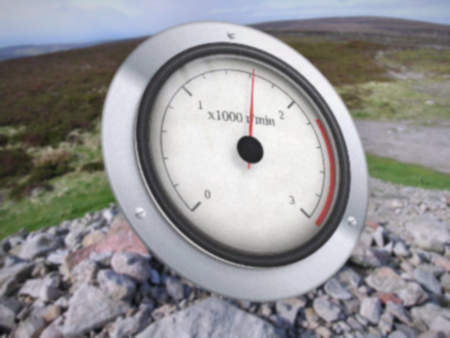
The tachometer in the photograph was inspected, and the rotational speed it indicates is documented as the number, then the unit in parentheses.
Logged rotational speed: 1600 (rpm)
